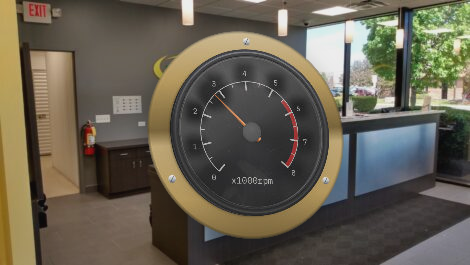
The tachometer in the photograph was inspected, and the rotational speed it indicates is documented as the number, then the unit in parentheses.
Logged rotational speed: 2750 (rpm)
